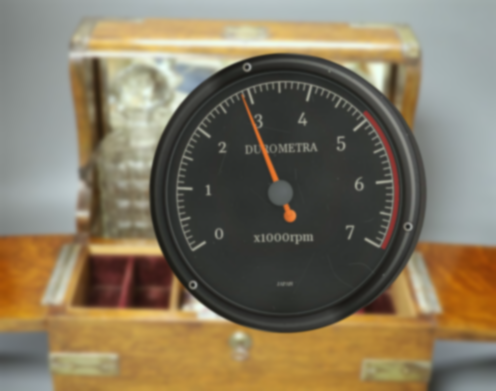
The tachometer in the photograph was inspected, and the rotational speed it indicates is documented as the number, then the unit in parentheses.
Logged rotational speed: 2900 (rpm)
